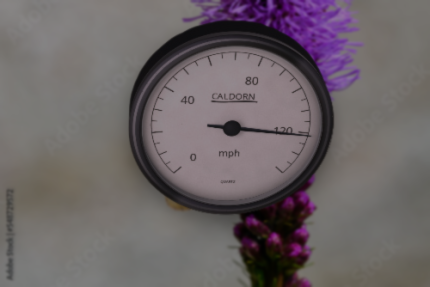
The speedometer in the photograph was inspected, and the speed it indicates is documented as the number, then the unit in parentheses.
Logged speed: 120 (mph)
